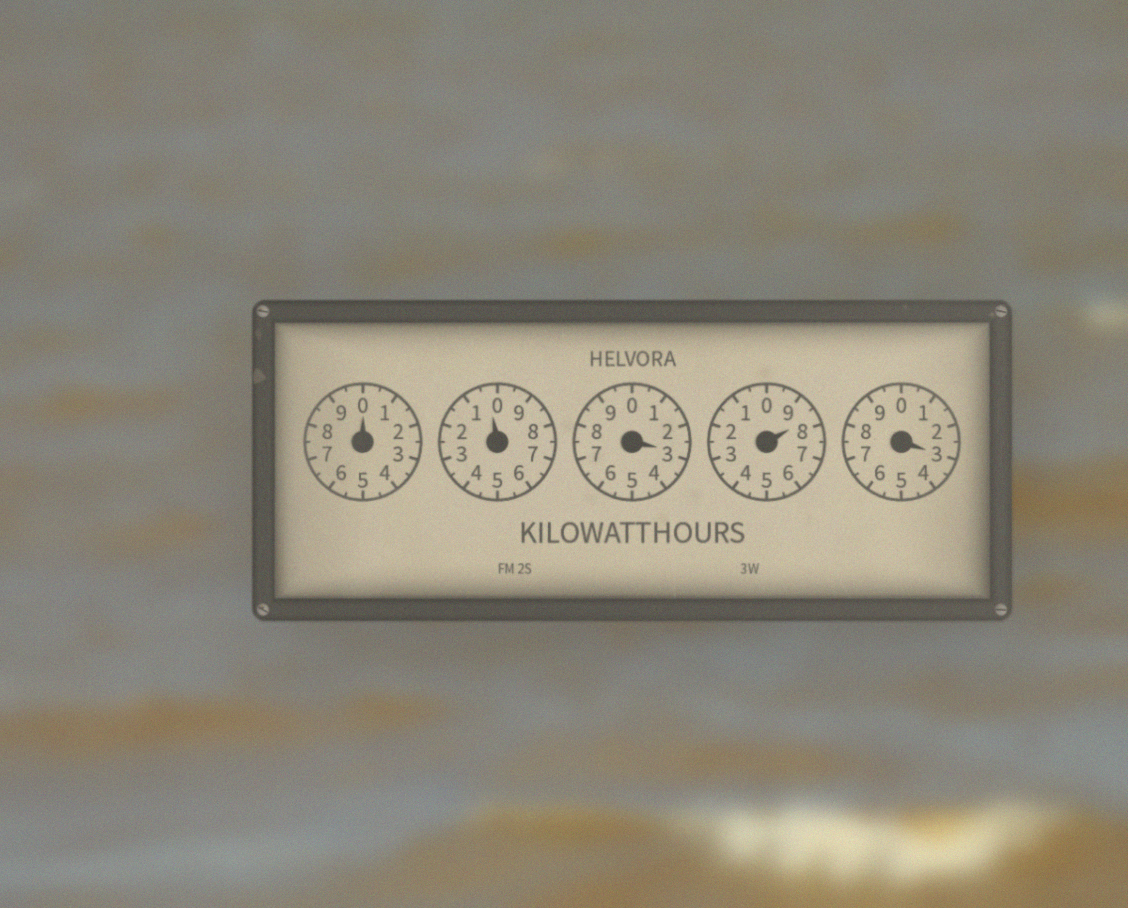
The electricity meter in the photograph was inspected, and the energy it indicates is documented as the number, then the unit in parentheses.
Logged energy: 283 (kWh)
